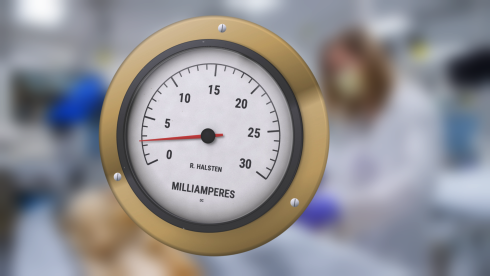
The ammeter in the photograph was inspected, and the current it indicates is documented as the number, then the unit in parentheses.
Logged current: 2.5 (mA)
